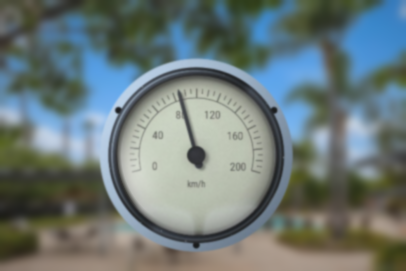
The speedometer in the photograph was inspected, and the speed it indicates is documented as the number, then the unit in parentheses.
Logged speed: 85 (km/h)
